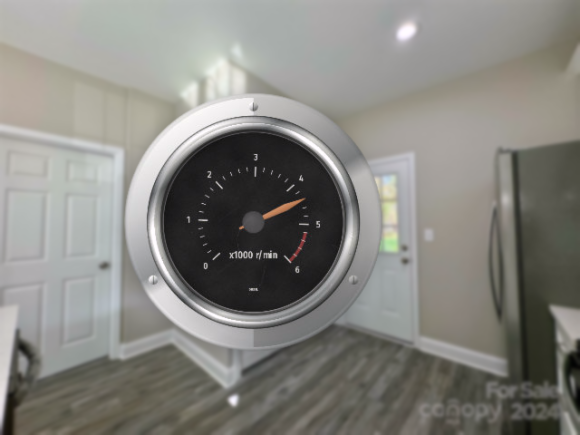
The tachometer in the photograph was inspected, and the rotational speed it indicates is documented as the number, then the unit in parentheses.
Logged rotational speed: 4400 (rpm)
